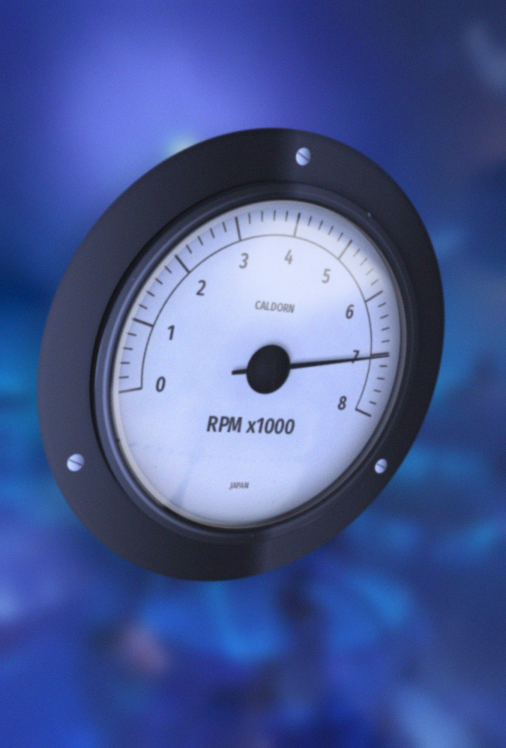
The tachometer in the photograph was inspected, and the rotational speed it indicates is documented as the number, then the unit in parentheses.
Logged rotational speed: 7000 (rpm)
